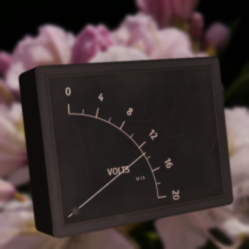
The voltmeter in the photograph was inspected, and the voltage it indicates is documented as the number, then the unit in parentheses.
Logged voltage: 13 (V)
